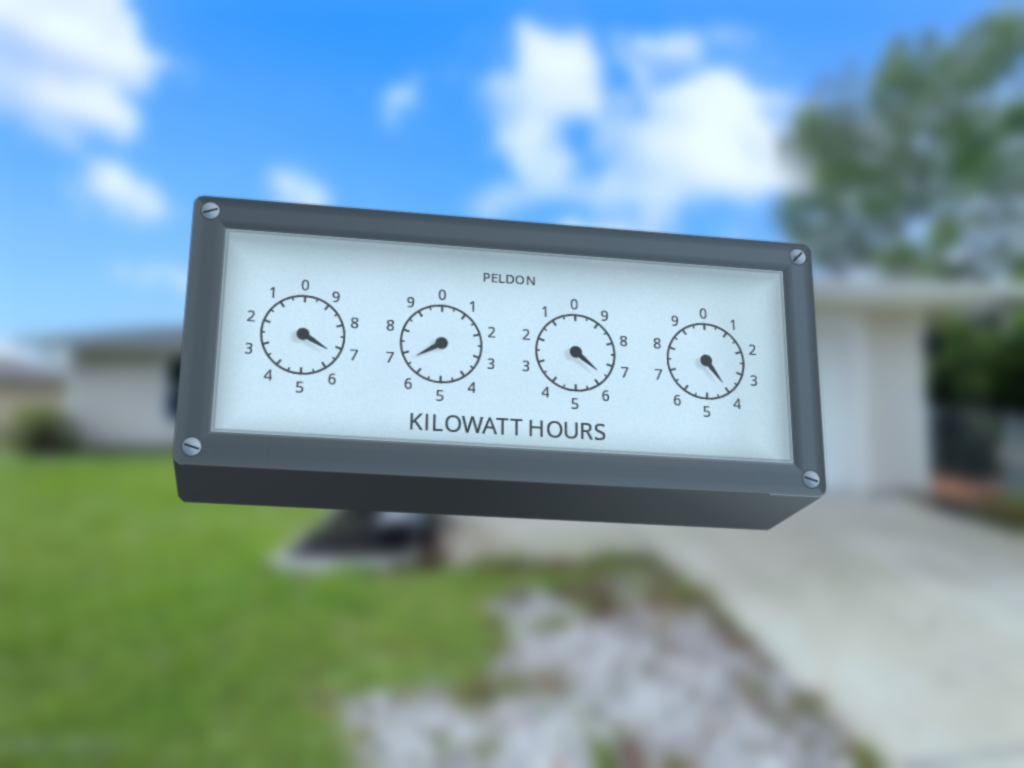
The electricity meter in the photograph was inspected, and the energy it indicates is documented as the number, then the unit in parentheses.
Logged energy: 6664 (kWh)
